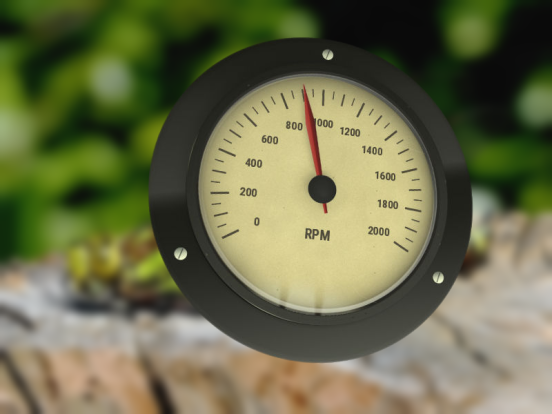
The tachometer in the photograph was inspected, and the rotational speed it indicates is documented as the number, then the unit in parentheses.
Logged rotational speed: 900 (rpm)
